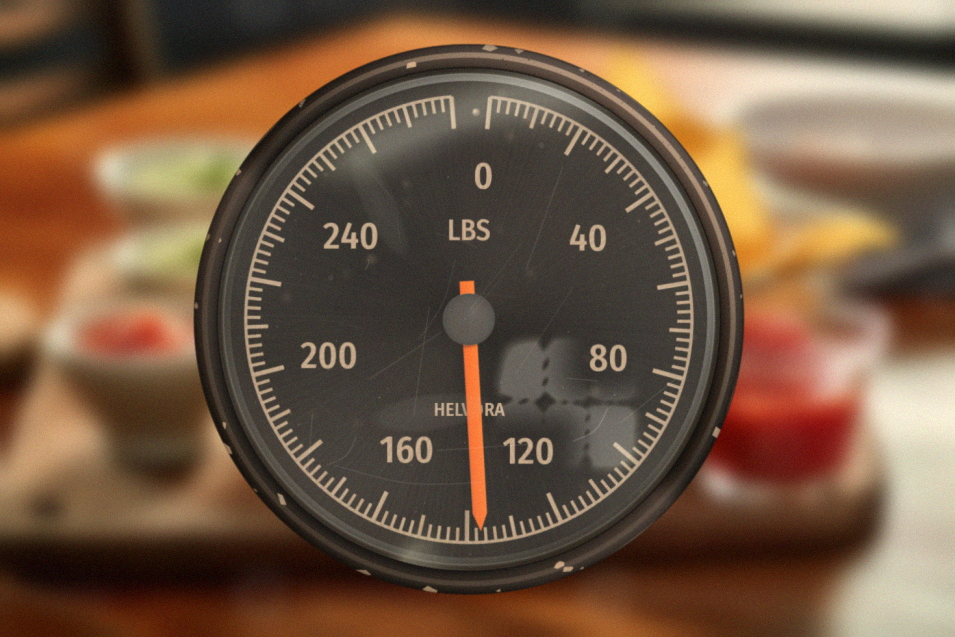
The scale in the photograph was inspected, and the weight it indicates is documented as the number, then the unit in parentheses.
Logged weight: 137 (lb)
